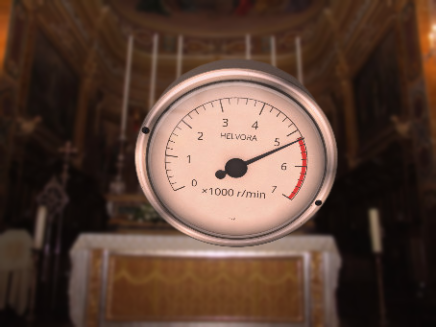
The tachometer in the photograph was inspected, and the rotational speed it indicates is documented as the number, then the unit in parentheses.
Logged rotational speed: 5200 (rpm)
